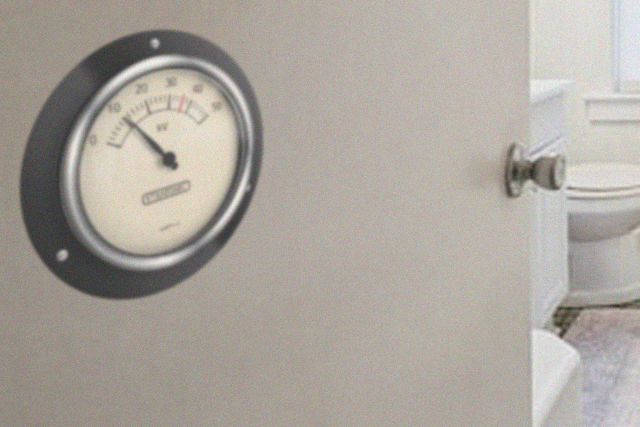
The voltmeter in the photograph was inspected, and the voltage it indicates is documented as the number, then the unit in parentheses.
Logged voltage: 10 (kV)
